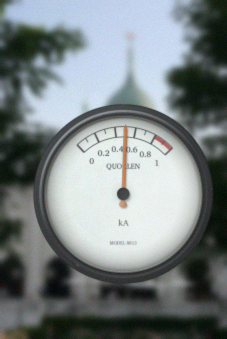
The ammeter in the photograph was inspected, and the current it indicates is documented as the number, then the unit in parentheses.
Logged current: 0.5 (kA)
